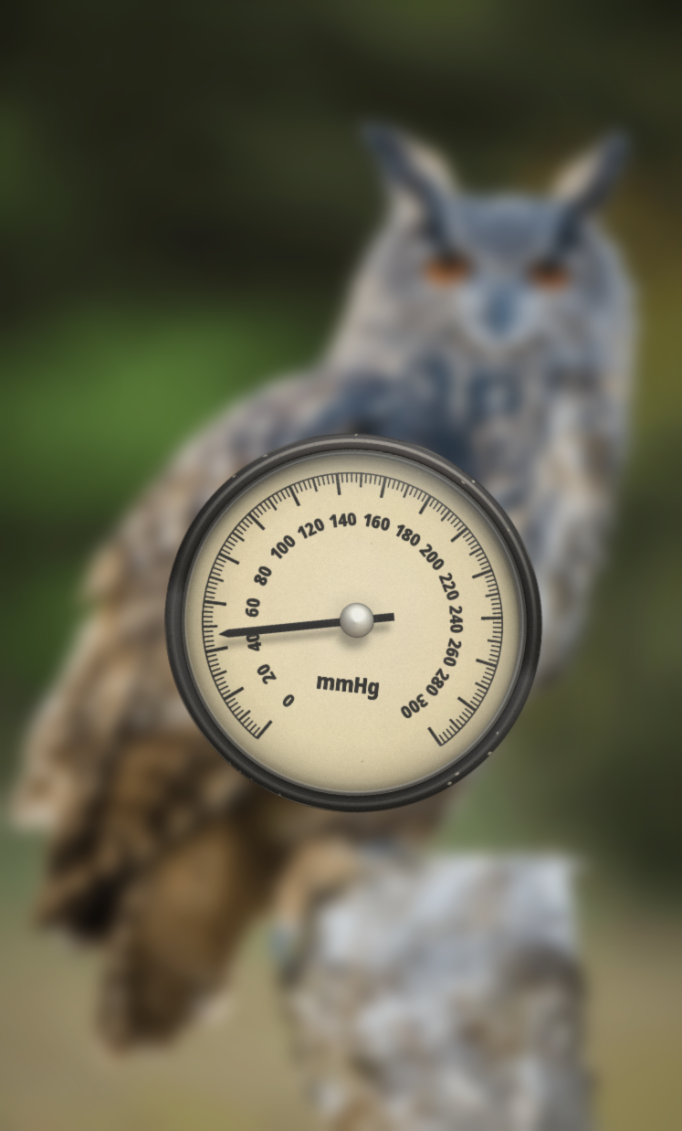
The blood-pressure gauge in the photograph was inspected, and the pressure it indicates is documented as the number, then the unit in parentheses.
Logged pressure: 46 (mmHg)
